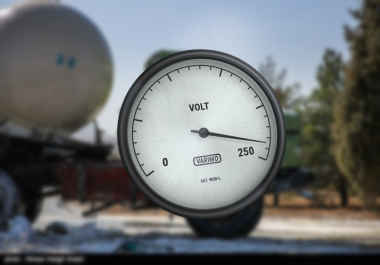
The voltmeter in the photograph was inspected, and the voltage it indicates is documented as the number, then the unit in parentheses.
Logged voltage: 235 (V)
